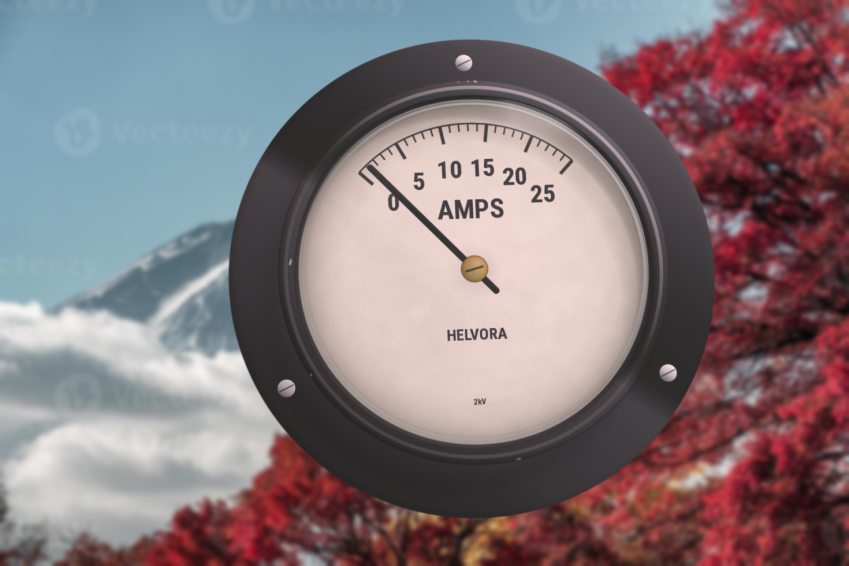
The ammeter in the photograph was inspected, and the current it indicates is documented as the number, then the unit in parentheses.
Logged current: 1 (A)
